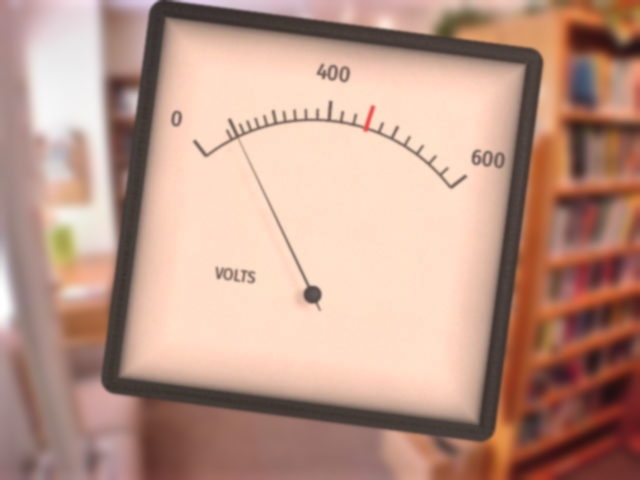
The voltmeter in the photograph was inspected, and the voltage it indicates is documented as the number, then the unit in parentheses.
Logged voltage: 200 (V)
